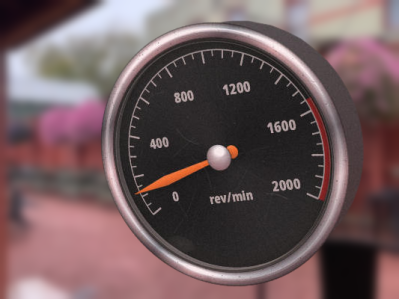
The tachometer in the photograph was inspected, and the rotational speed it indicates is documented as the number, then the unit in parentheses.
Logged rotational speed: 125 (rpm)
